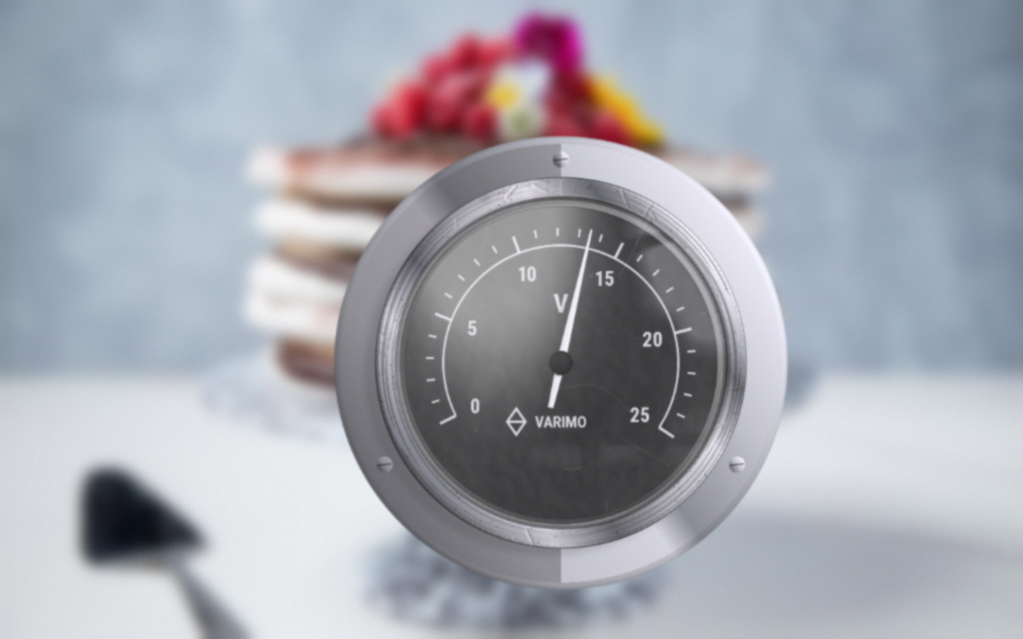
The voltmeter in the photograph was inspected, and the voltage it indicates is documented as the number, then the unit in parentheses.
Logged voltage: 13.5 (V)
